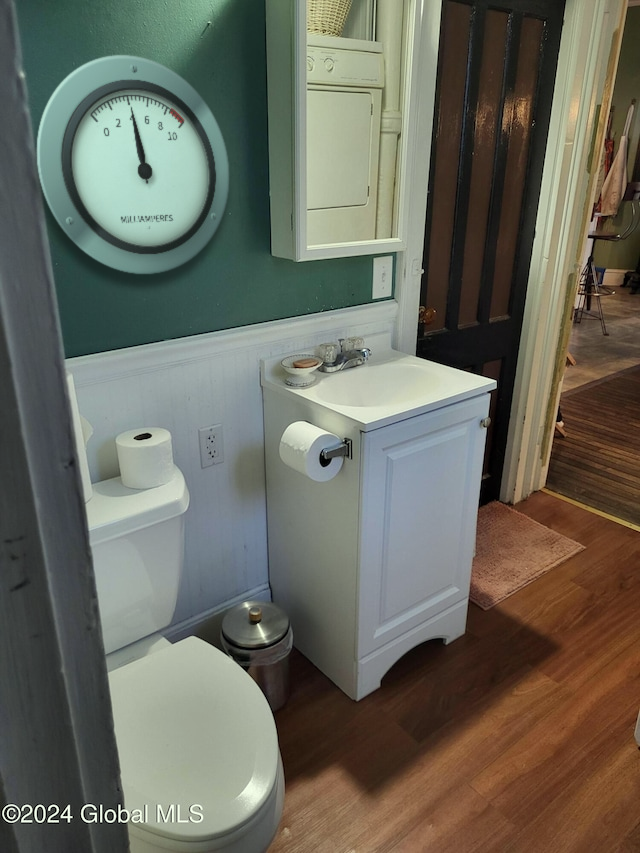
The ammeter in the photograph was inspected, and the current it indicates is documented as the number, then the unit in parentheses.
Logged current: 4 (mA)
